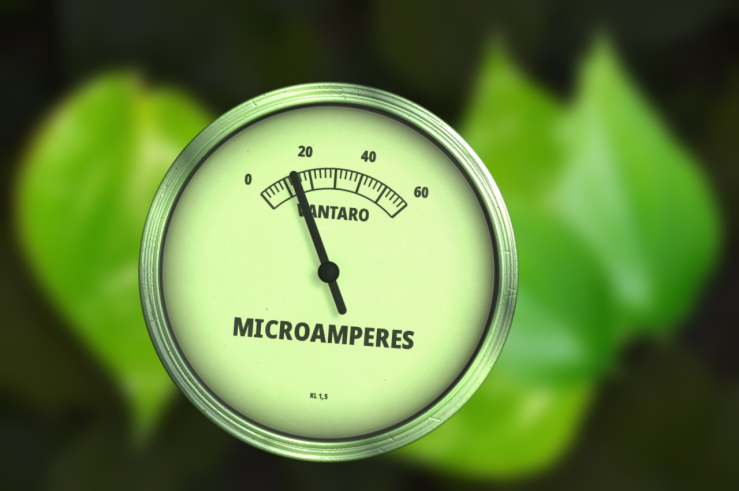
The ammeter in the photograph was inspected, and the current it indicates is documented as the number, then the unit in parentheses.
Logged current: 14 (µA)
